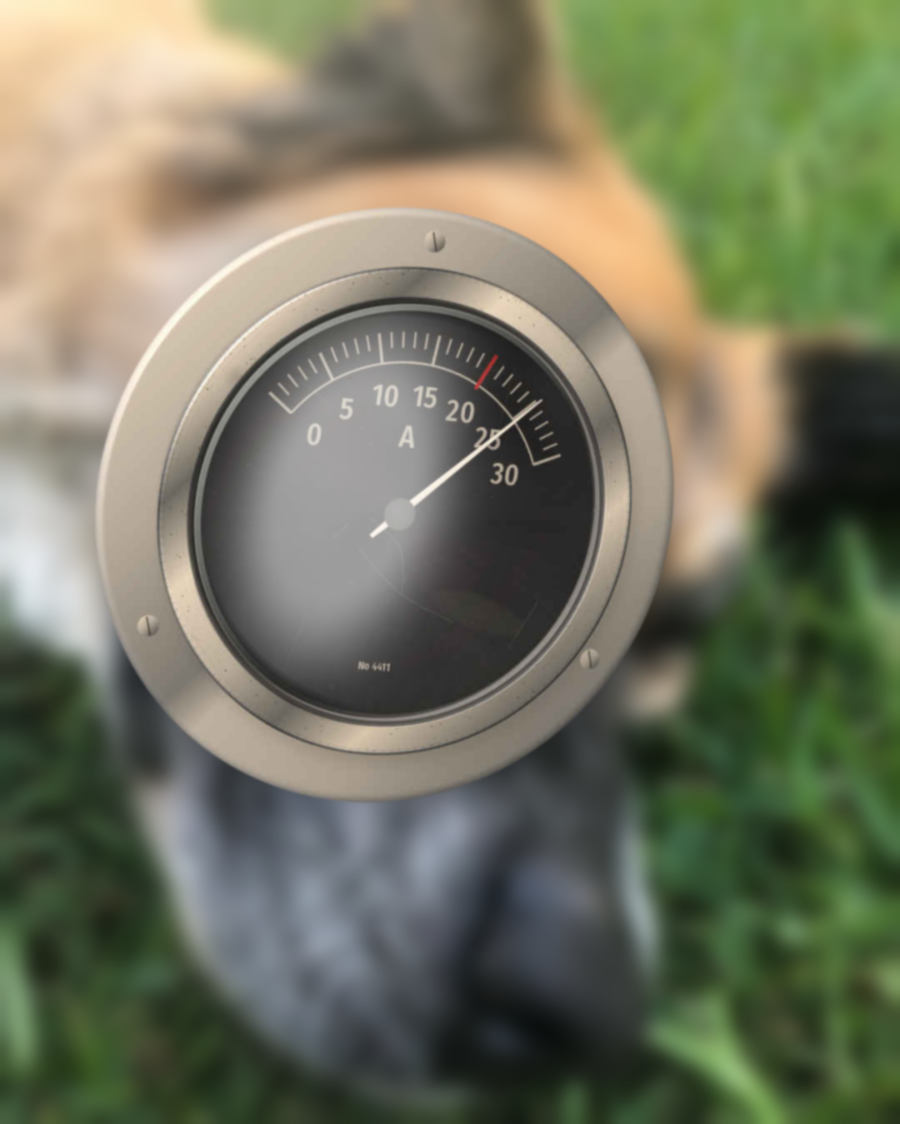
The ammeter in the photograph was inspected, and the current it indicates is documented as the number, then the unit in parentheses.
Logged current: 25 (A)
